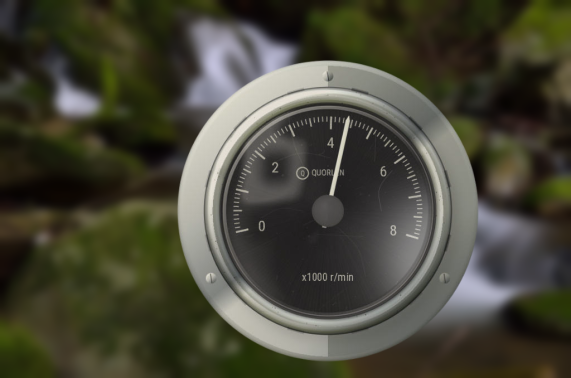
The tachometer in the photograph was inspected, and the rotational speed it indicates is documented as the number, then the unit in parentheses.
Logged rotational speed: 4400 (rpm)
